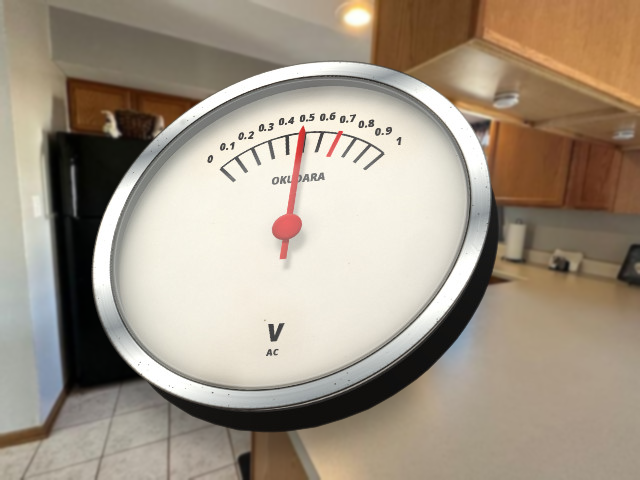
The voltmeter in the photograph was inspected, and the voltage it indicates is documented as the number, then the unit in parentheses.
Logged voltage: 0.5 (V)
